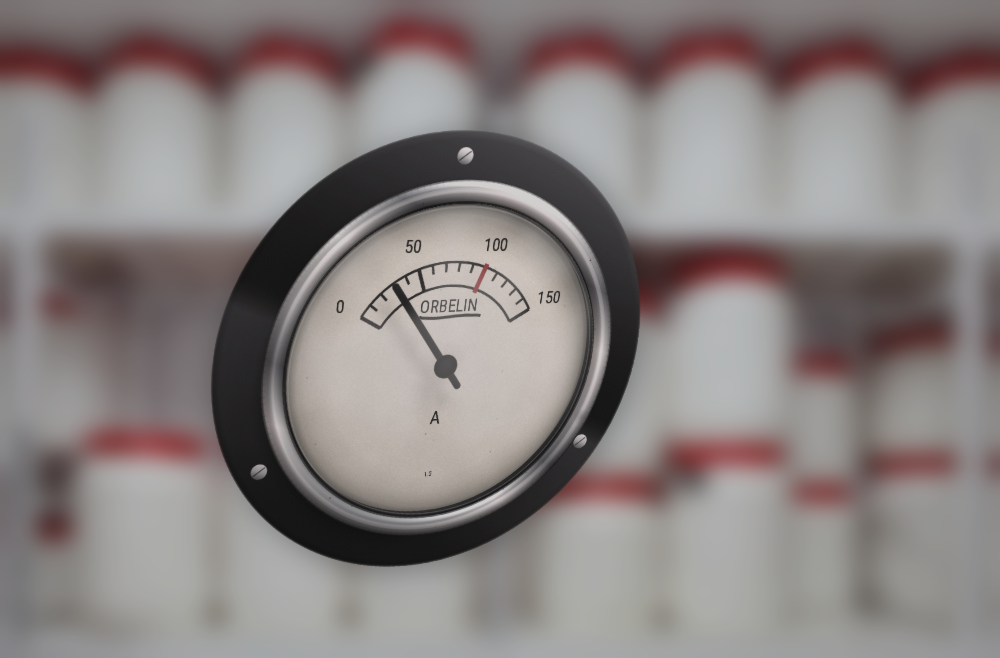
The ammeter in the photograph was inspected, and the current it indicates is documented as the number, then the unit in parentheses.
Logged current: 30 (A)
